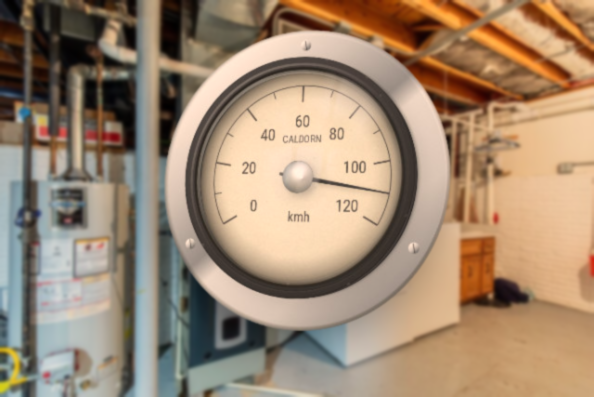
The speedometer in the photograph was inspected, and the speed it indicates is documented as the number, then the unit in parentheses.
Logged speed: 110 (km/h)
